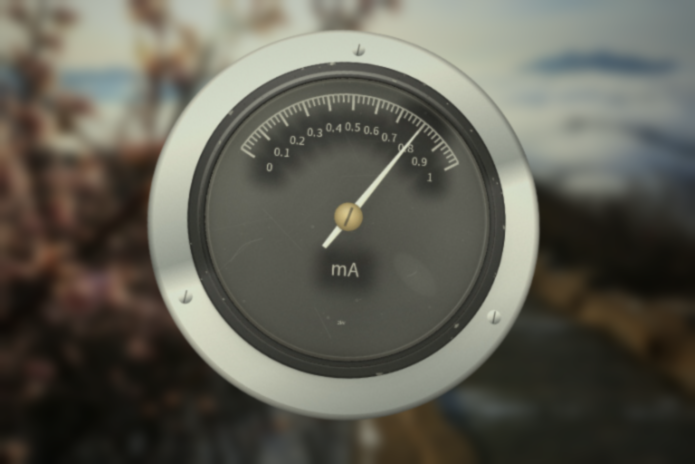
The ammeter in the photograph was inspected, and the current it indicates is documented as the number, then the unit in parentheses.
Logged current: 0.8 (mA)
